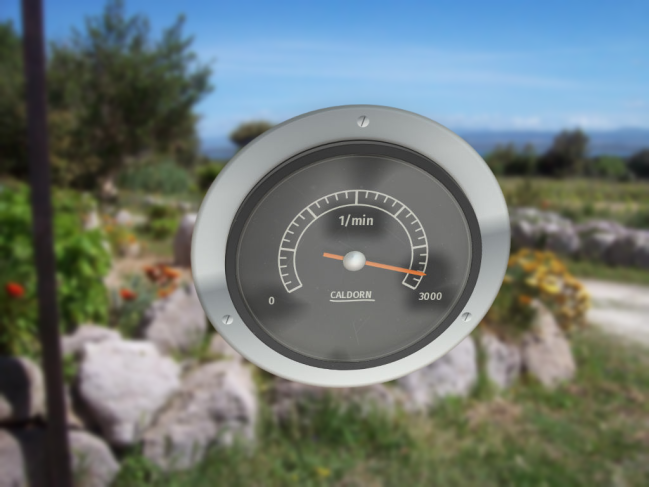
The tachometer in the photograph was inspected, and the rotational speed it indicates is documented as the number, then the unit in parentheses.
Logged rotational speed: 2800 (rpm)
